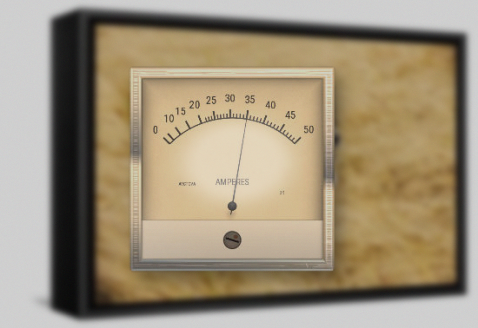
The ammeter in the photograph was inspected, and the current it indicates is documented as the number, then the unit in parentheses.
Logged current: 35 (A)
